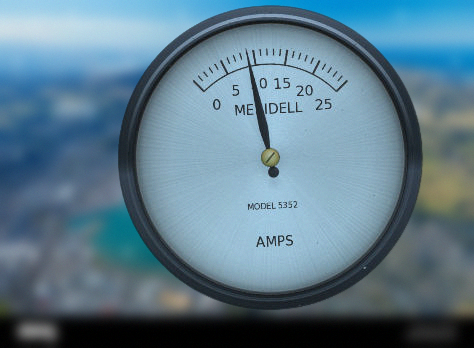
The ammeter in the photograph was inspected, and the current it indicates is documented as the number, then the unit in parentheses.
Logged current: 9 (A)
